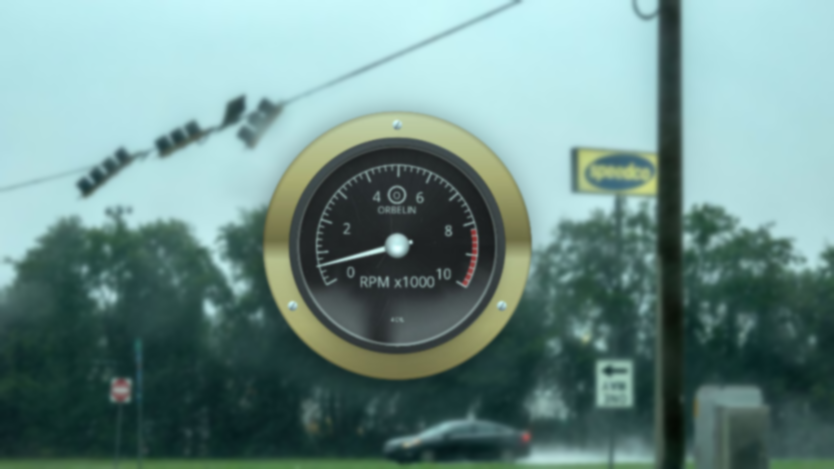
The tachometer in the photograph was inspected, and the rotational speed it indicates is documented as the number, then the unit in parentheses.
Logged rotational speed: 600 (rpm)
